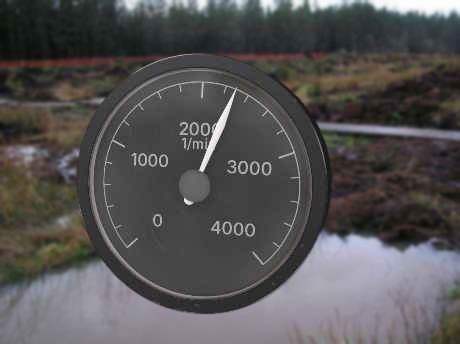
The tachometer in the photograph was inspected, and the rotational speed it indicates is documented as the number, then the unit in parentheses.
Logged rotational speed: 2300 (rpm)
